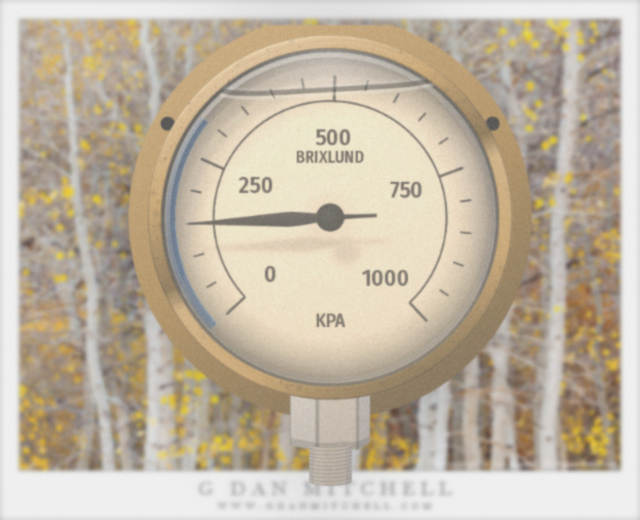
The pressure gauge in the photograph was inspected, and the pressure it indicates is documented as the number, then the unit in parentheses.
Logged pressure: 150 (kPa)
